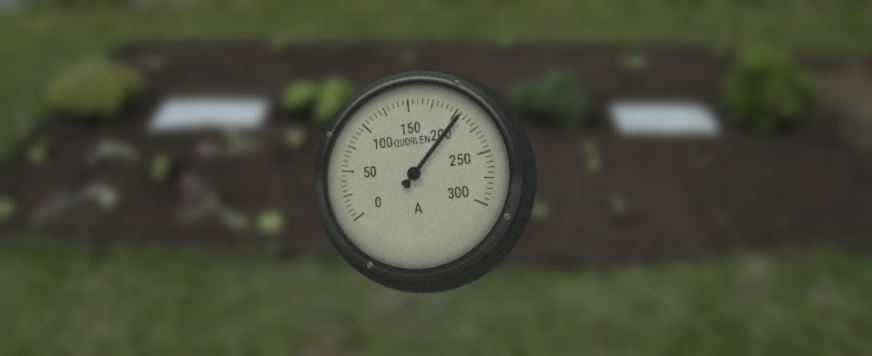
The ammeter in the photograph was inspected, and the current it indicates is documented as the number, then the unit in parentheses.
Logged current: 205 (A)
